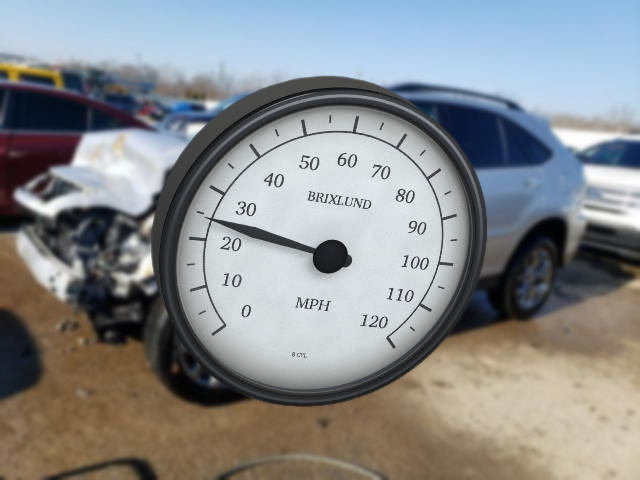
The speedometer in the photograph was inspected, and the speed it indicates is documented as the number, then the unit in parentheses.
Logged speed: 25 (mph)
